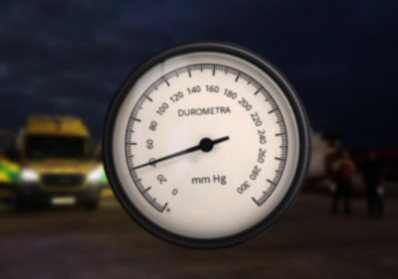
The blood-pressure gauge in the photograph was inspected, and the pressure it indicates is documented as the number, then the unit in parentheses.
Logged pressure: 40 (mmHg)
